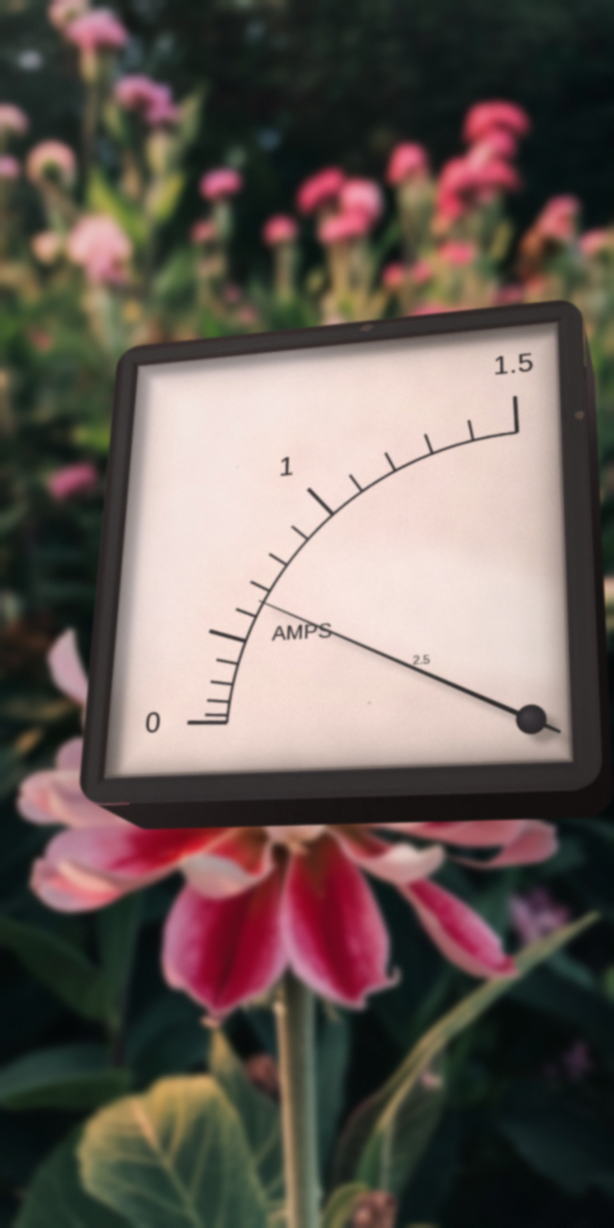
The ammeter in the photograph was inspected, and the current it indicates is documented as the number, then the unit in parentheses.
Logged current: 0.65 (A)
